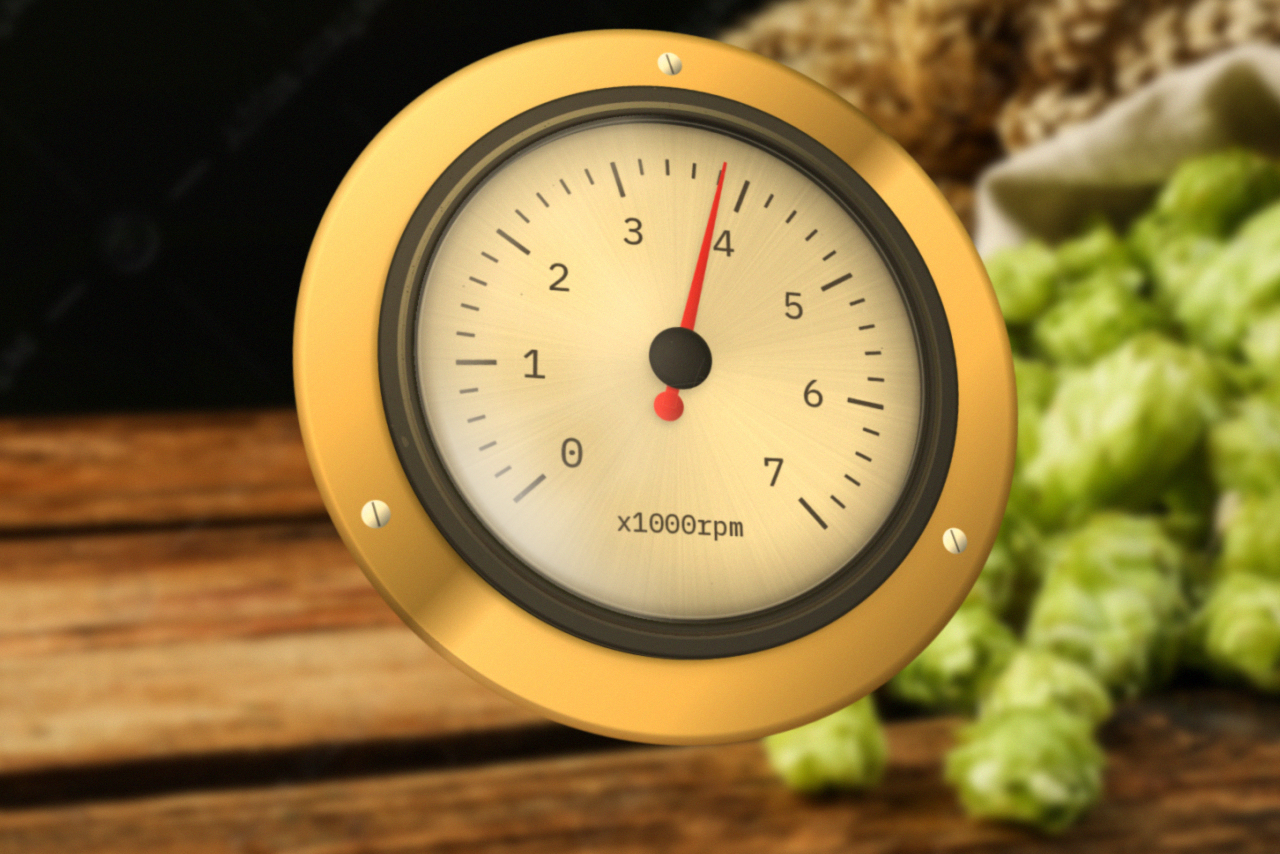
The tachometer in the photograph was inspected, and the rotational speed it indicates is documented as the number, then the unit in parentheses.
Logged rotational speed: 3800 (rpm)
